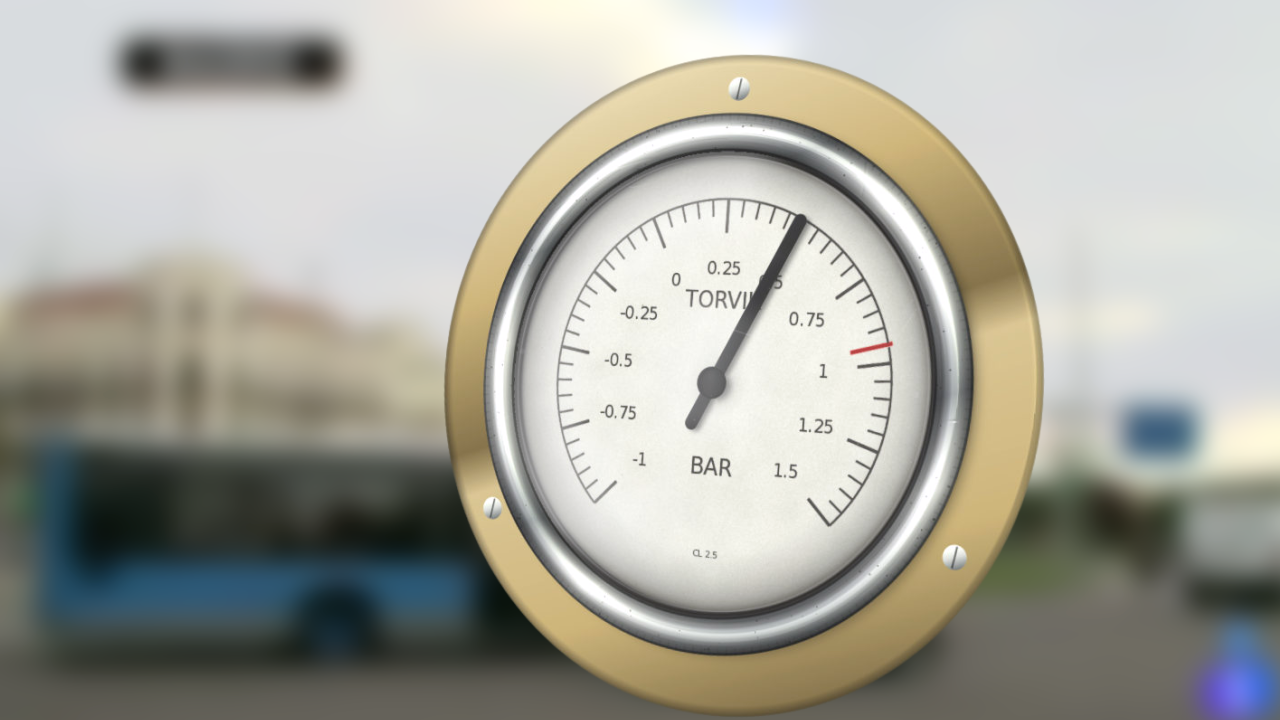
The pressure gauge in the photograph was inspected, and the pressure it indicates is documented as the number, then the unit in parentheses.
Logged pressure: 0.5 (bar)
